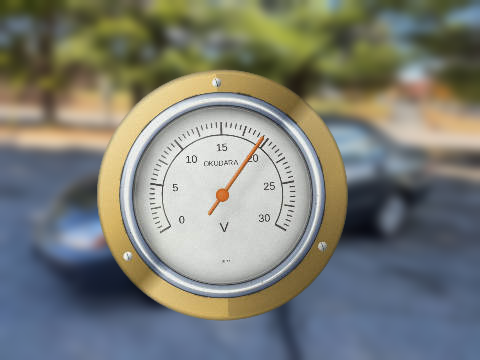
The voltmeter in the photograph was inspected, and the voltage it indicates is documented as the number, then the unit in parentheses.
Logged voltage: 19.5 (V)
